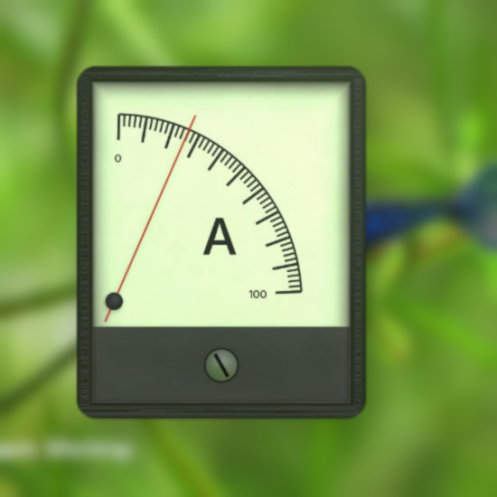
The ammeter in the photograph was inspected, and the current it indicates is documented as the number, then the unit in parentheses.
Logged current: 26 (A)
